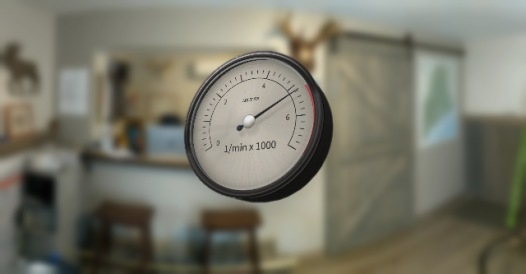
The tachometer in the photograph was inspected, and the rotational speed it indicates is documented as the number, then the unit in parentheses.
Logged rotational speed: 5200 (rpm)
